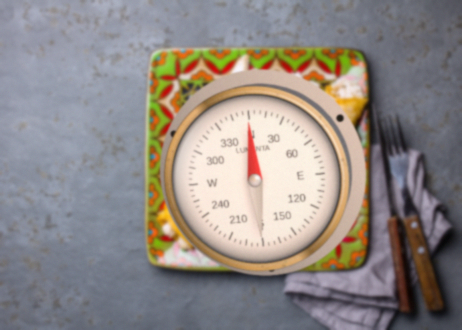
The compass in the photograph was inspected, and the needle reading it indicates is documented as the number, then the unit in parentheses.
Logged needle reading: 0 (°)
